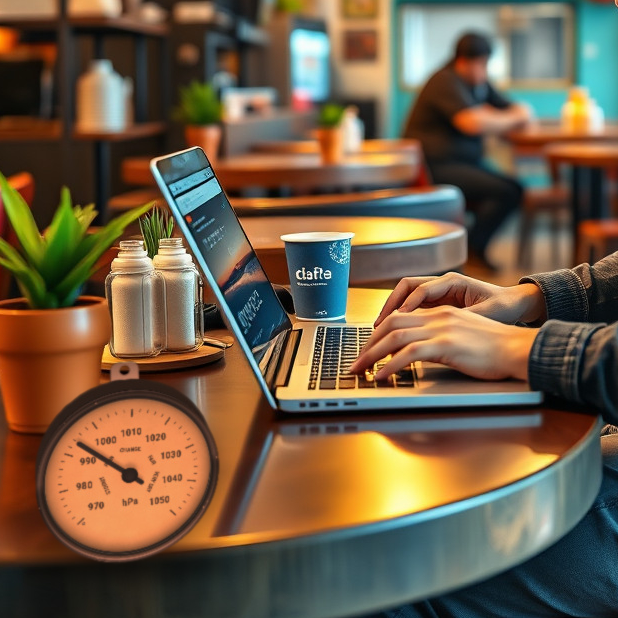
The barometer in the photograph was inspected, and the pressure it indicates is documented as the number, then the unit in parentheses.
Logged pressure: 994 (hPa)
